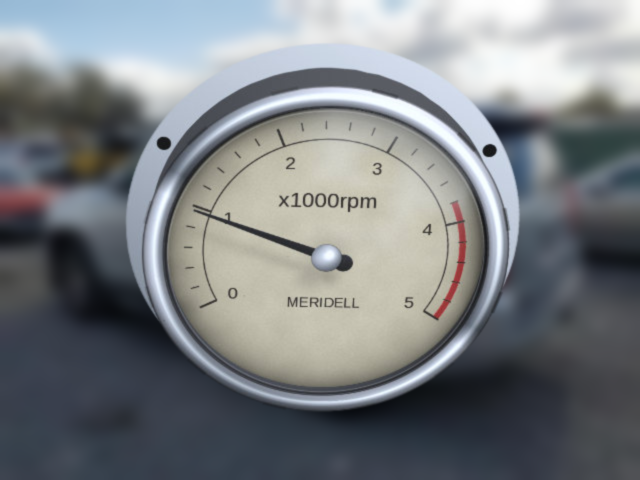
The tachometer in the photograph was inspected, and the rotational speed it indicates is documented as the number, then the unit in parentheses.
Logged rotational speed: 1000 (rpm)
